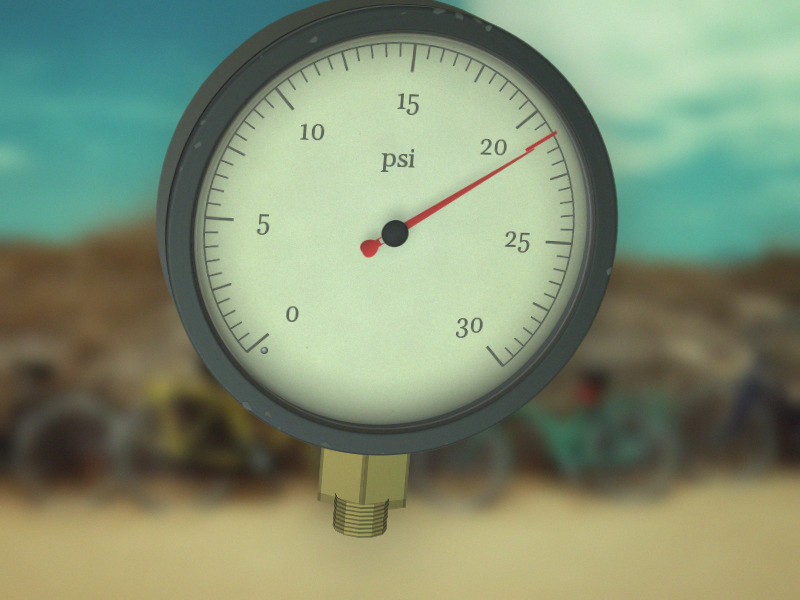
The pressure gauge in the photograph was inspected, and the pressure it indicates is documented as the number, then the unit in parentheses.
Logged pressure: 21 (psi)
